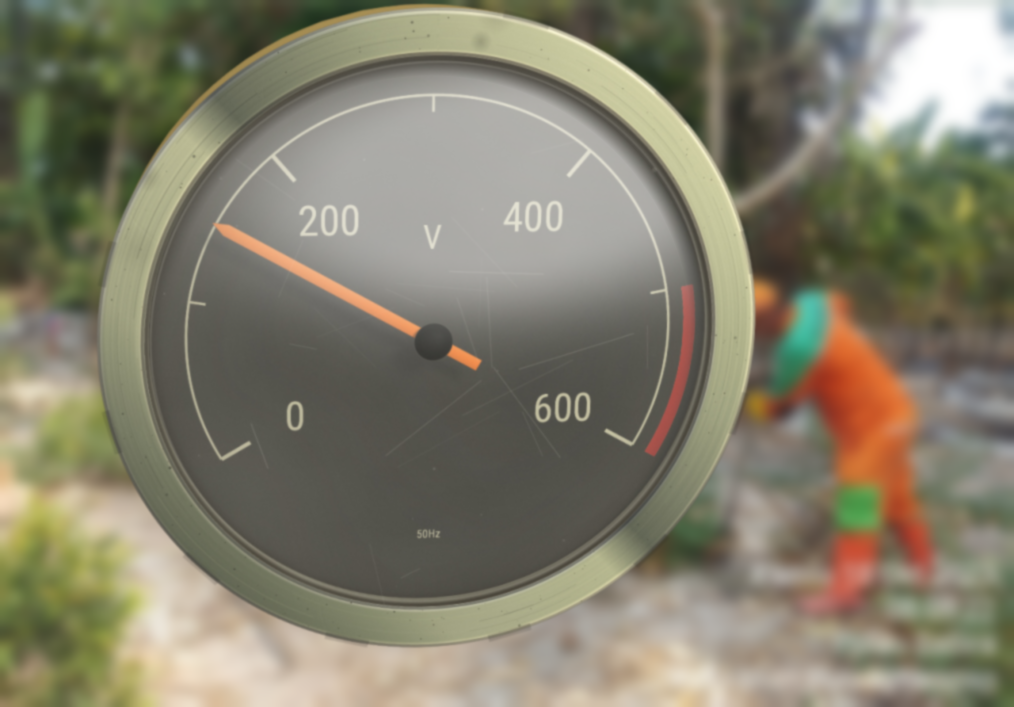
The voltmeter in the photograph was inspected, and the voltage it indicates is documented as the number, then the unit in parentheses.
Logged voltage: 150 (V)
